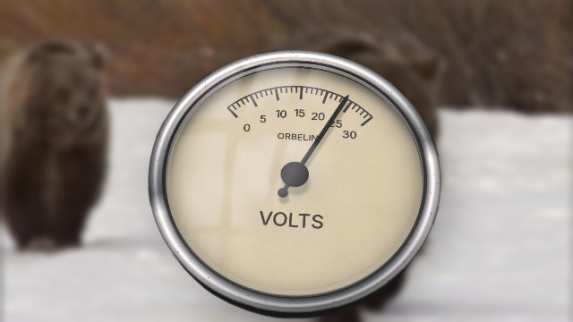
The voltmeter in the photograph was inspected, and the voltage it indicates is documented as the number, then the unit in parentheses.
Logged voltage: 24 (V)
